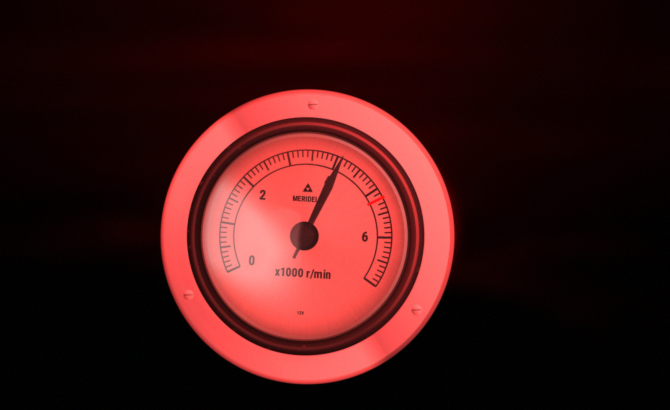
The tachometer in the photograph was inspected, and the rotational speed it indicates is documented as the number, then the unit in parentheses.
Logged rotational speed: 4100 (rpm)
